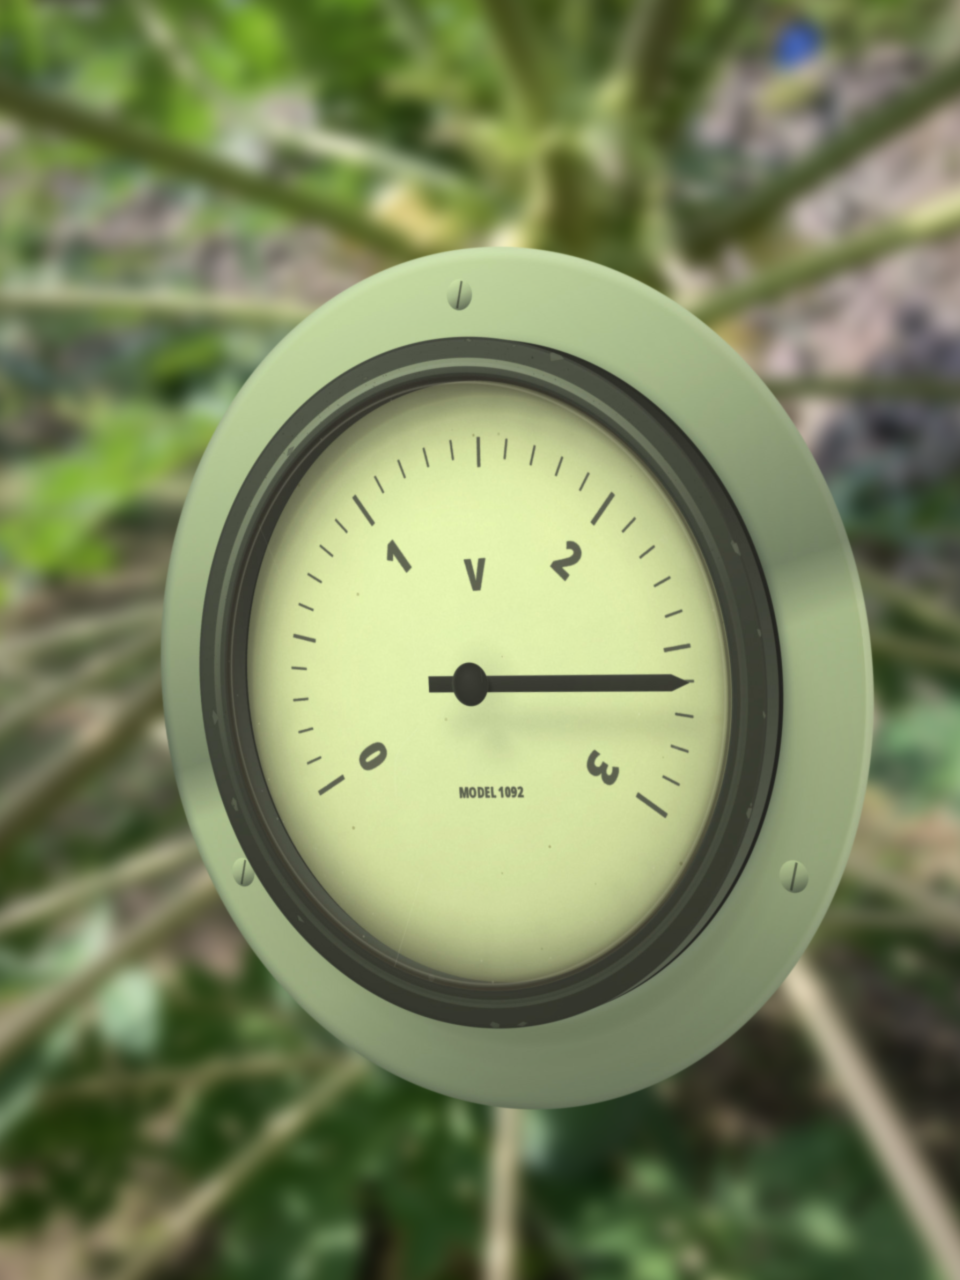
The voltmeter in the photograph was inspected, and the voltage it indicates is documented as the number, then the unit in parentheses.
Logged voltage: 2.6 (V)
